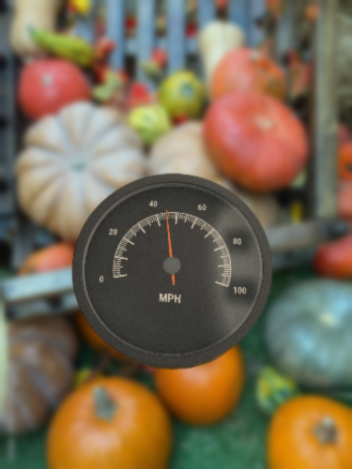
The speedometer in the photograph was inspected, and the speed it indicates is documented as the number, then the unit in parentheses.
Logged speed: 45 (mph)
